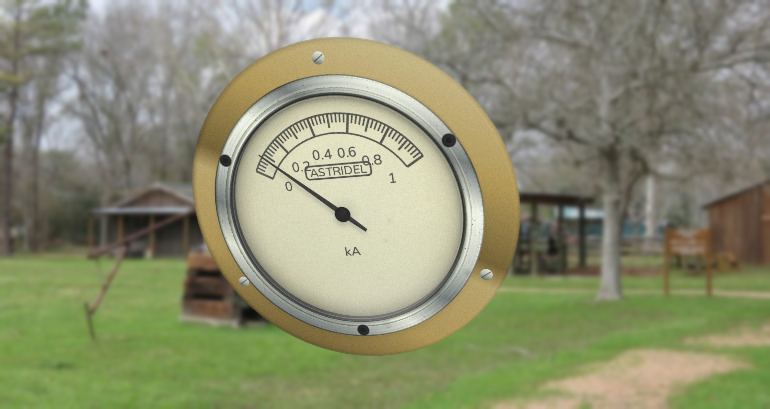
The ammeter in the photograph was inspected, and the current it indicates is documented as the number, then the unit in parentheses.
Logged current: 0.1 (kA)
